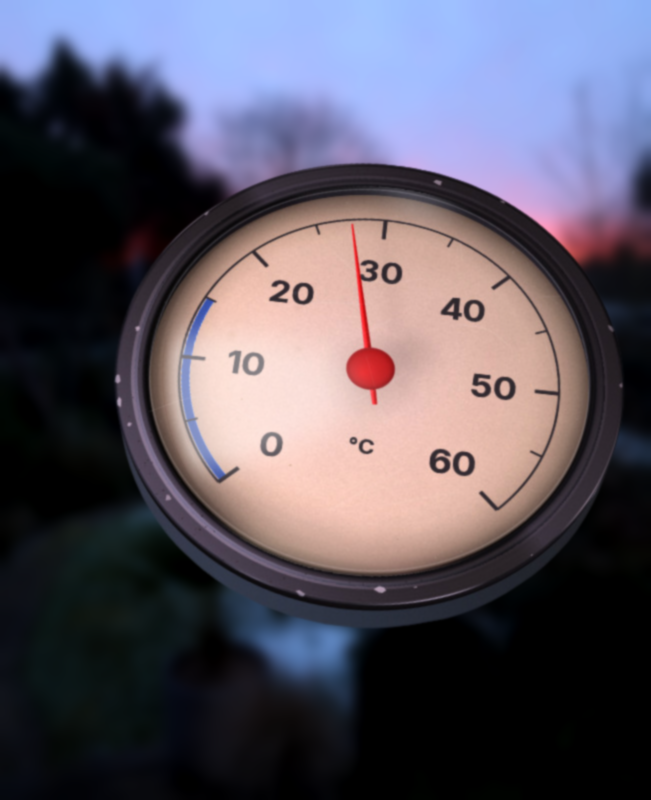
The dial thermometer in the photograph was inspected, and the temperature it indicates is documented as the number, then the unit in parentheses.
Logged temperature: 27.5 (°C)
